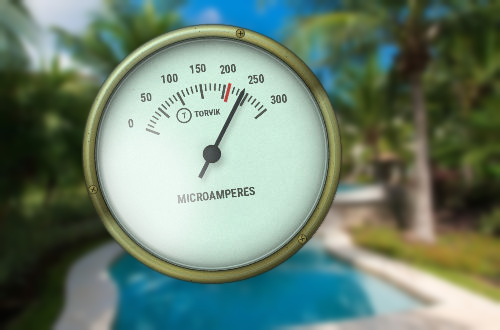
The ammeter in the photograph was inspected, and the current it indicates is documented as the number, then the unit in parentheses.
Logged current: 240 (µA)
